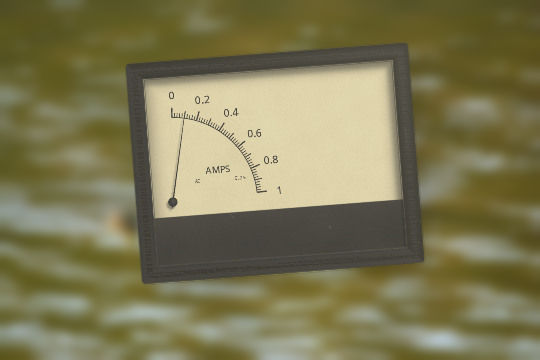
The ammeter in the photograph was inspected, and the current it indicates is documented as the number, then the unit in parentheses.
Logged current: 0.1 (A)
